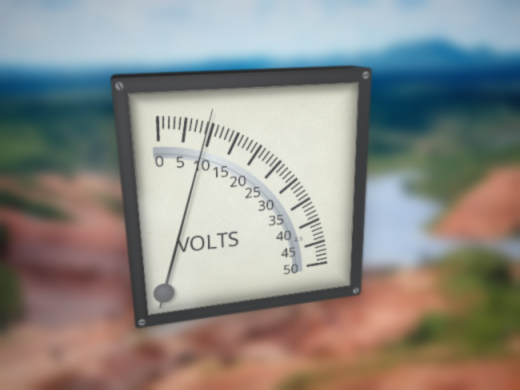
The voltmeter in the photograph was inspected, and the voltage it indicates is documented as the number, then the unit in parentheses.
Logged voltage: 9 (V)
